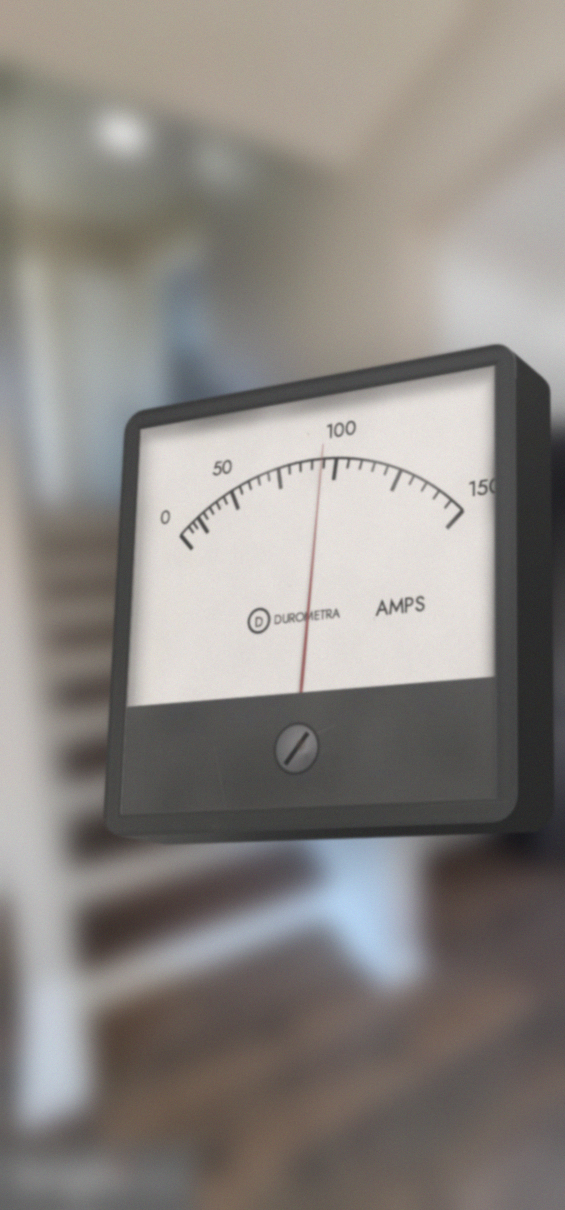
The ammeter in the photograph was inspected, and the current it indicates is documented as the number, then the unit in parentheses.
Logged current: 95 (A)
